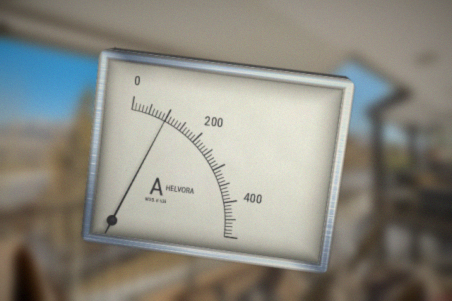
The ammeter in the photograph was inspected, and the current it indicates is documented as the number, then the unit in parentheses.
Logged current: 100 (A)
